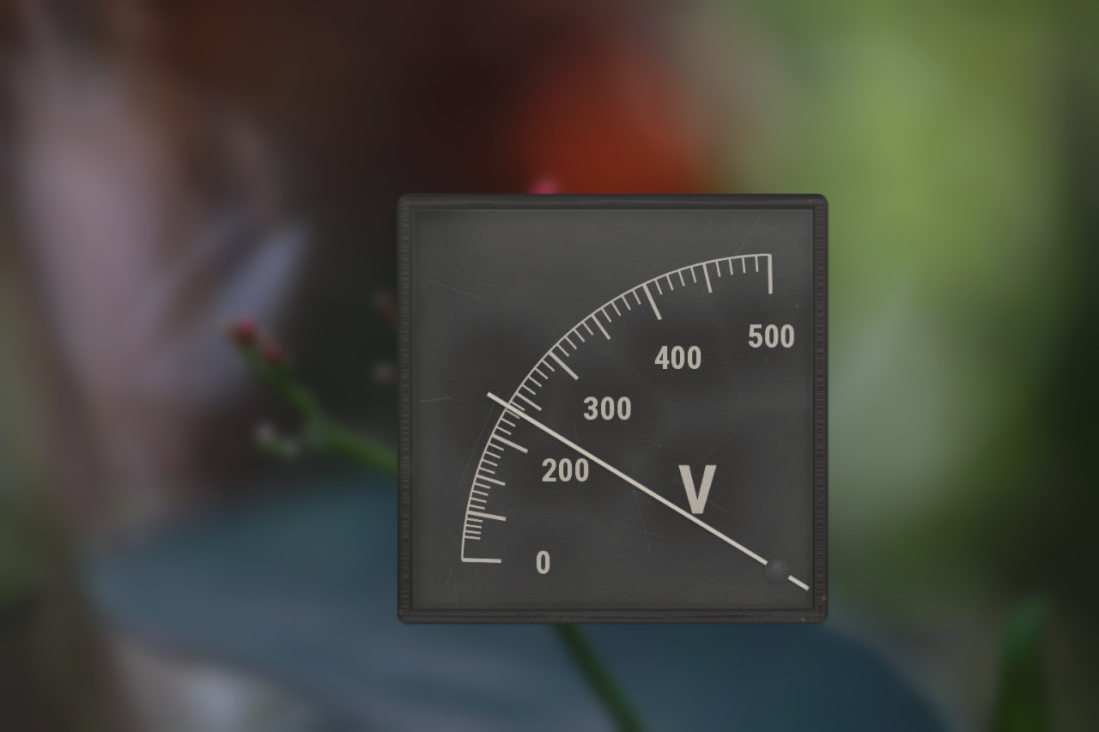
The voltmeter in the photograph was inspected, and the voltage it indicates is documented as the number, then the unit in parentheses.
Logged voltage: 235 (V)
